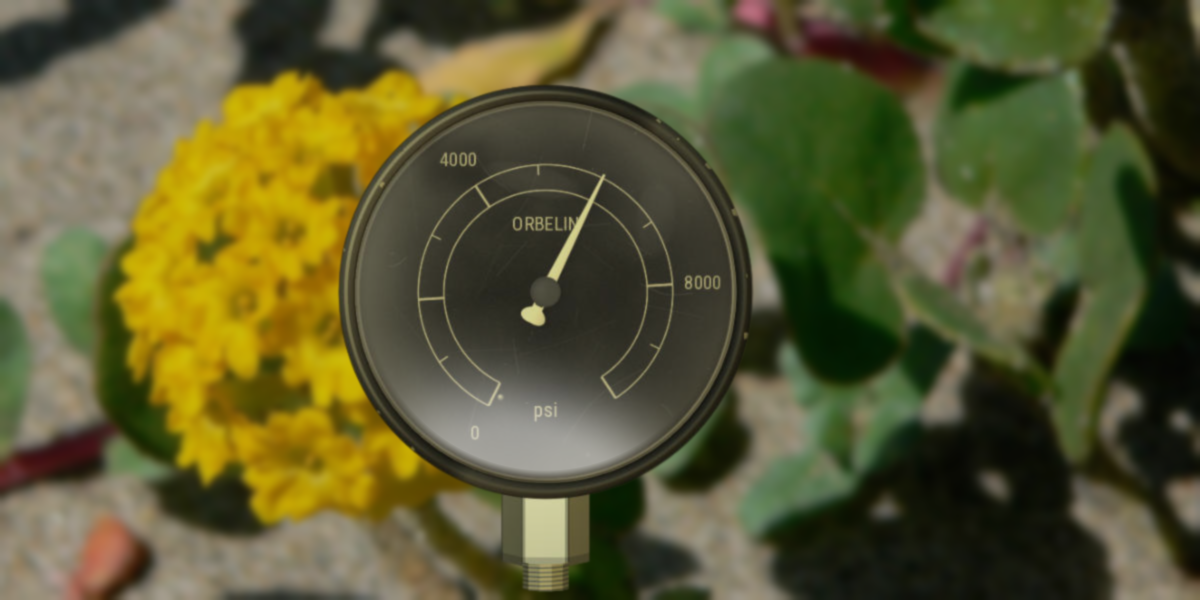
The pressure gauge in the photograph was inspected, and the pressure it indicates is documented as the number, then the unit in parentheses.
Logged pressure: 6000 (psi)
